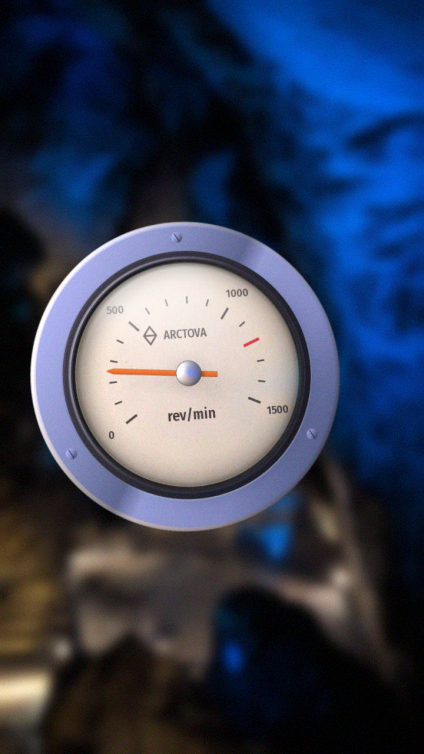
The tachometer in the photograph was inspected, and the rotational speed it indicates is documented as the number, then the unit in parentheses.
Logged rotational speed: 250 (rpm)
